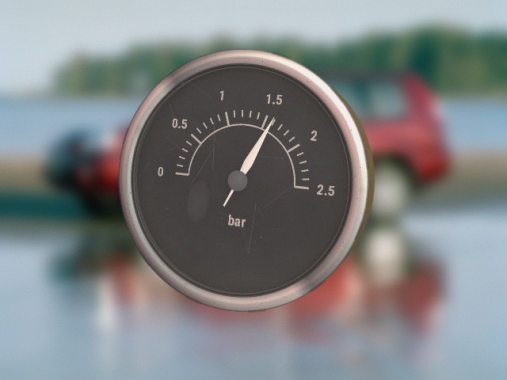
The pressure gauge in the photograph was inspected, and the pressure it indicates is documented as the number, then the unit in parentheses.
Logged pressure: 1.6 (bar)
